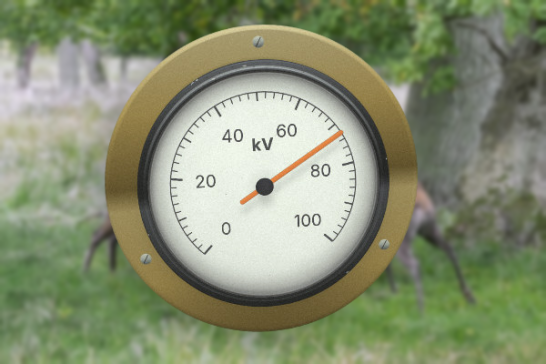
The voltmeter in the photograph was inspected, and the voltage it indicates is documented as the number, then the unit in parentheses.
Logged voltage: 72 (kV)
